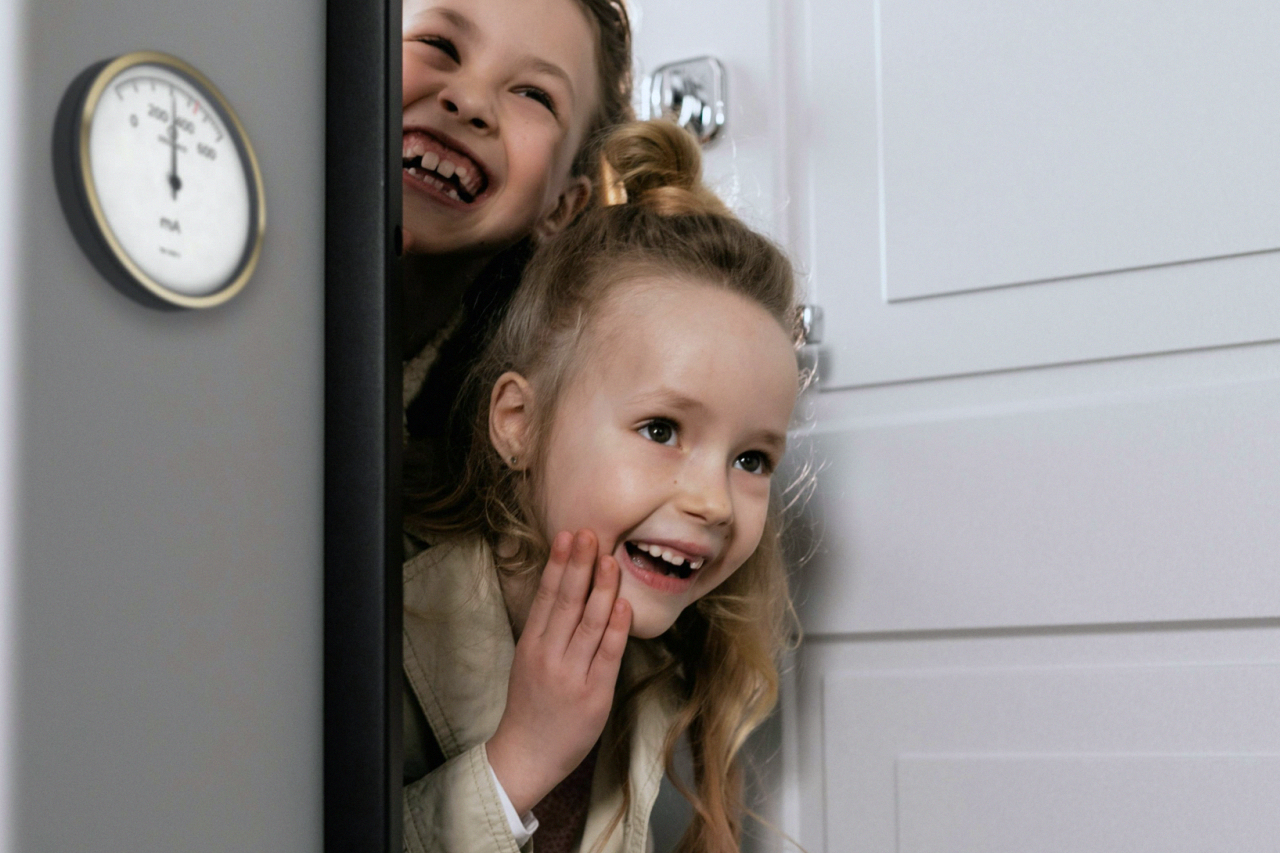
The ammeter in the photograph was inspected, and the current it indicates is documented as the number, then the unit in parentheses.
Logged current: 300 (mA)
